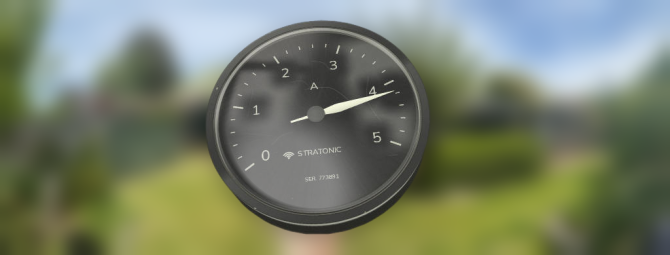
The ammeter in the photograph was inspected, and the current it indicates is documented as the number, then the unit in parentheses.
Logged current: 4.2 (A)
